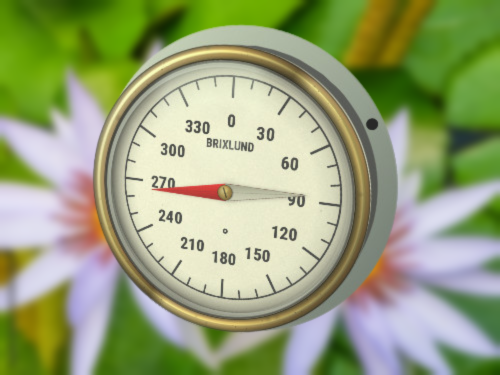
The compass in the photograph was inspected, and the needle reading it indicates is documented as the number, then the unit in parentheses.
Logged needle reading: 265 (°)
